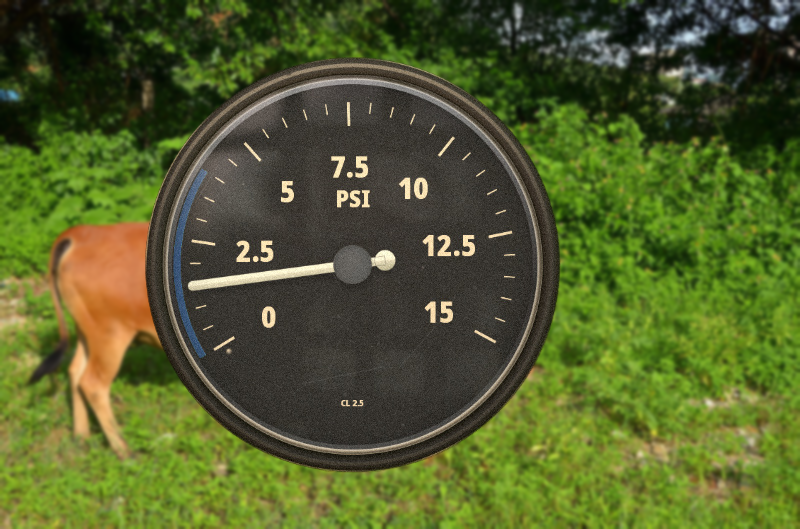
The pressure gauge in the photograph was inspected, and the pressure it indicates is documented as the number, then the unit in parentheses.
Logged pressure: 1.5 (psi)
